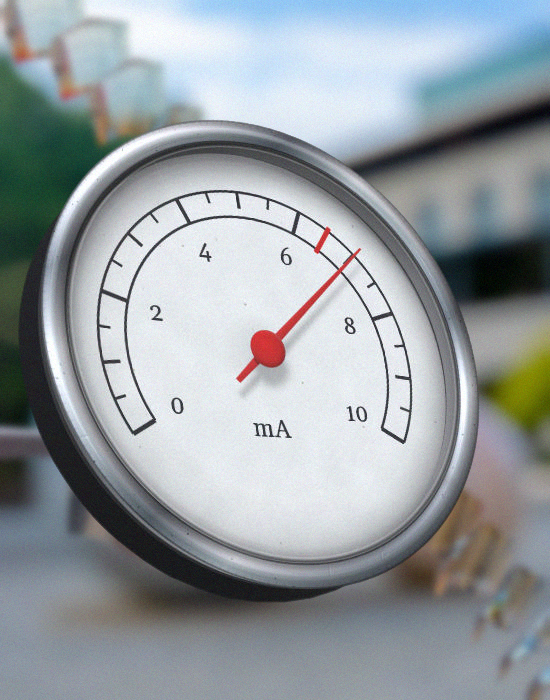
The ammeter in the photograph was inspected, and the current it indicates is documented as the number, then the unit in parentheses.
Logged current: 7 (mA)
